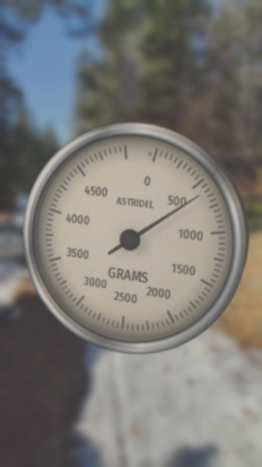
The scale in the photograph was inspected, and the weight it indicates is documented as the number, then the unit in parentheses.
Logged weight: 600 (g)
